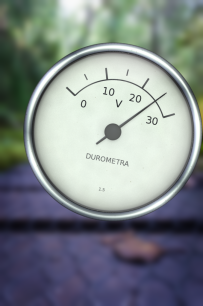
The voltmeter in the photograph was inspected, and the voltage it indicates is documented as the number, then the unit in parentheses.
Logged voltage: 25 (V)
